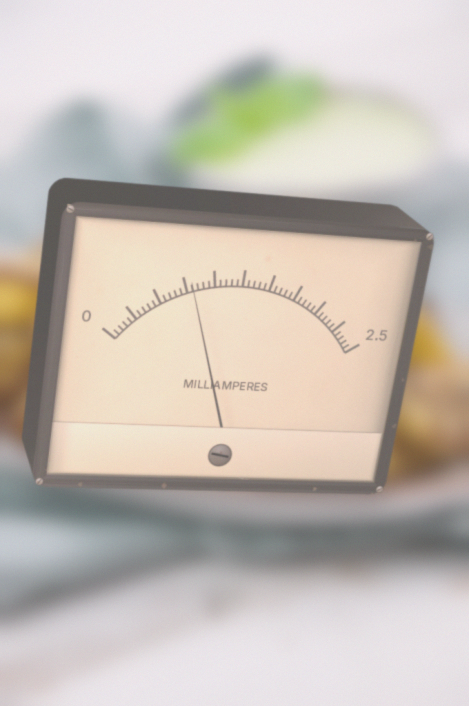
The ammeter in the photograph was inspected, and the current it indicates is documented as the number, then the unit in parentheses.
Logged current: 0.8 (mA)
